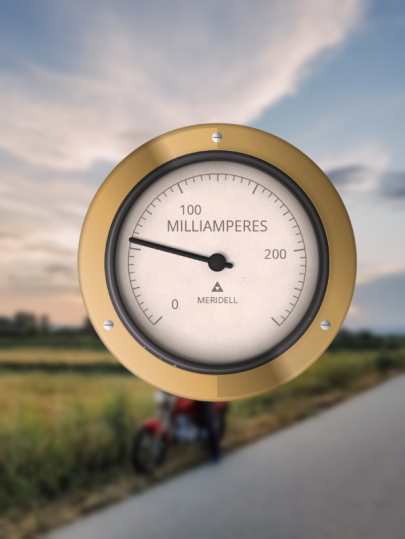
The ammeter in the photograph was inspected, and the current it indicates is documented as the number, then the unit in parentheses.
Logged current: 55 (mA)
